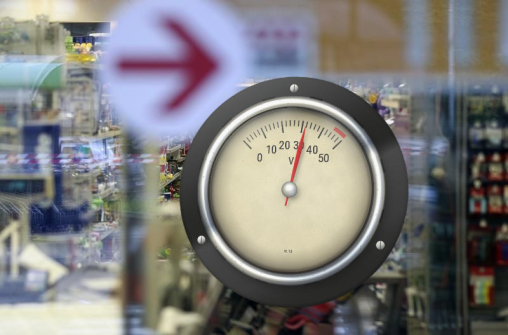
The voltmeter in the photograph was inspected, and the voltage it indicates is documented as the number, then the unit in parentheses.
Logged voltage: 32 (V)
